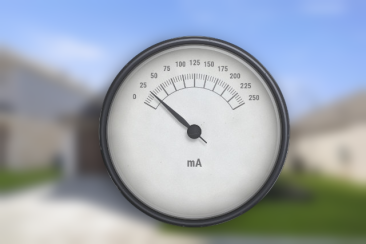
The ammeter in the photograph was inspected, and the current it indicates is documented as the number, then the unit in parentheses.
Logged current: 25 (mA)
